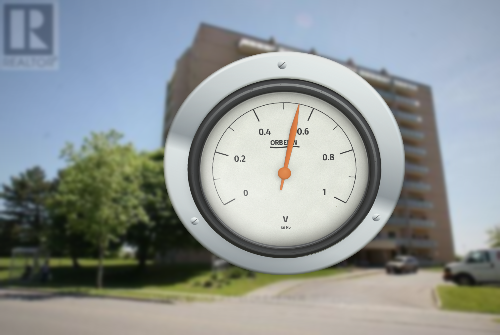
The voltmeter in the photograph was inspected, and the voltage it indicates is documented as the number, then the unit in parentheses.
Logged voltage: 0.55 (V)
